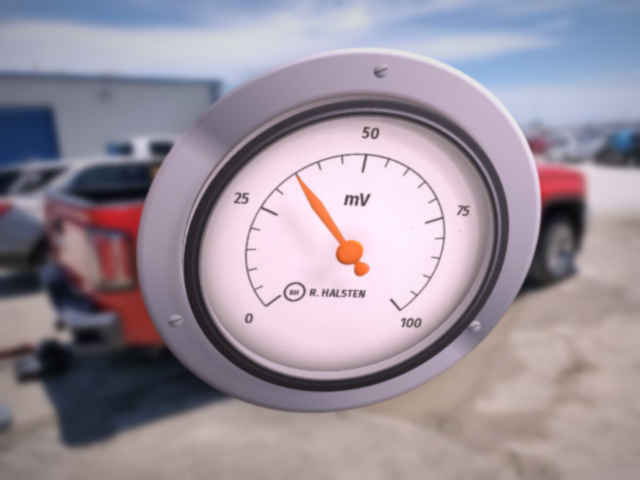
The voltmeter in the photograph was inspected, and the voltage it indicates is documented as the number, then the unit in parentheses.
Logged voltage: 35 (mV)
